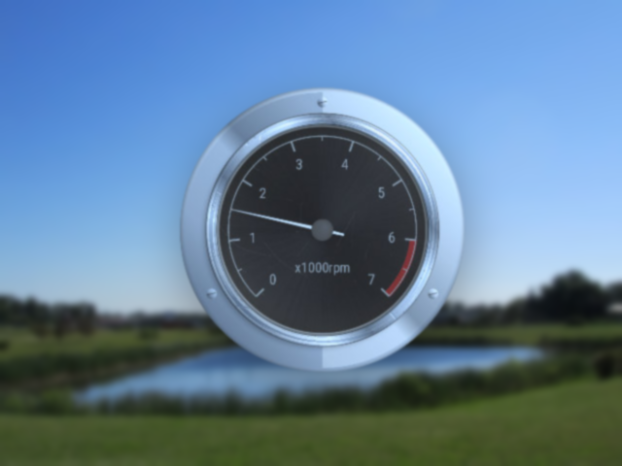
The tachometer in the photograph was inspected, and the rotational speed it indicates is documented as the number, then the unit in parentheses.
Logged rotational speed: 1500 (rpm)
